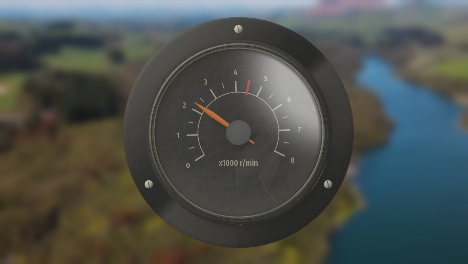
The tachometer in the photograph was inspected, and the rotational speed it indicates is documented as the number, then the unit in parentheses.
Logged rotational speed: 2250 (rpm)
